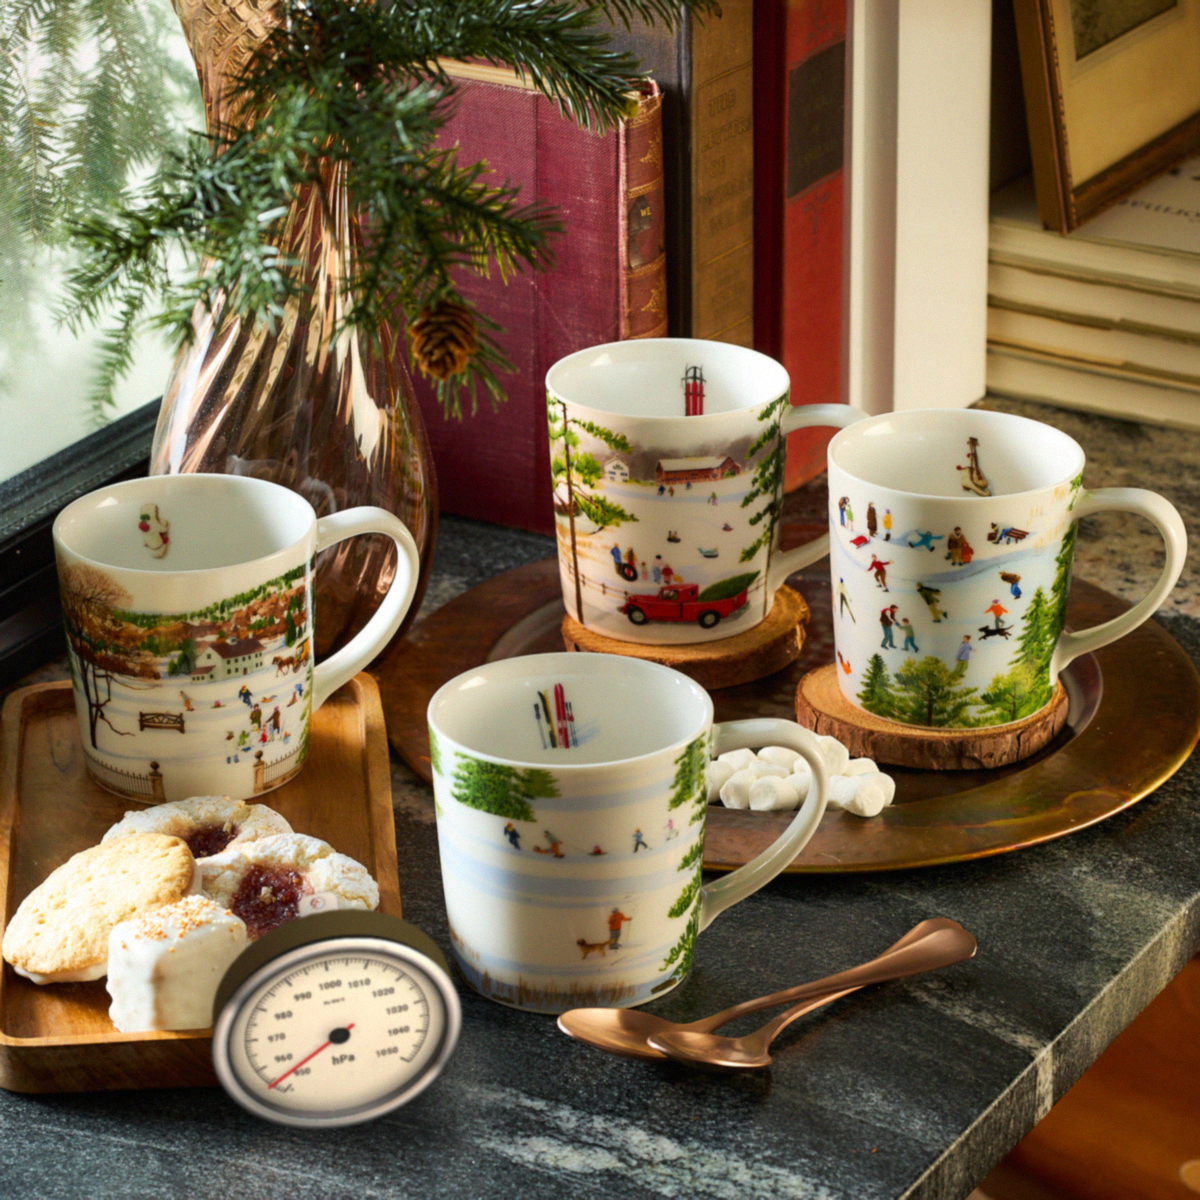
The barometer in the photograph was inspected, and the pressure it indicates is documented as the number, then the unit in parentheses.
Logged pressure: 955 (hPa)
